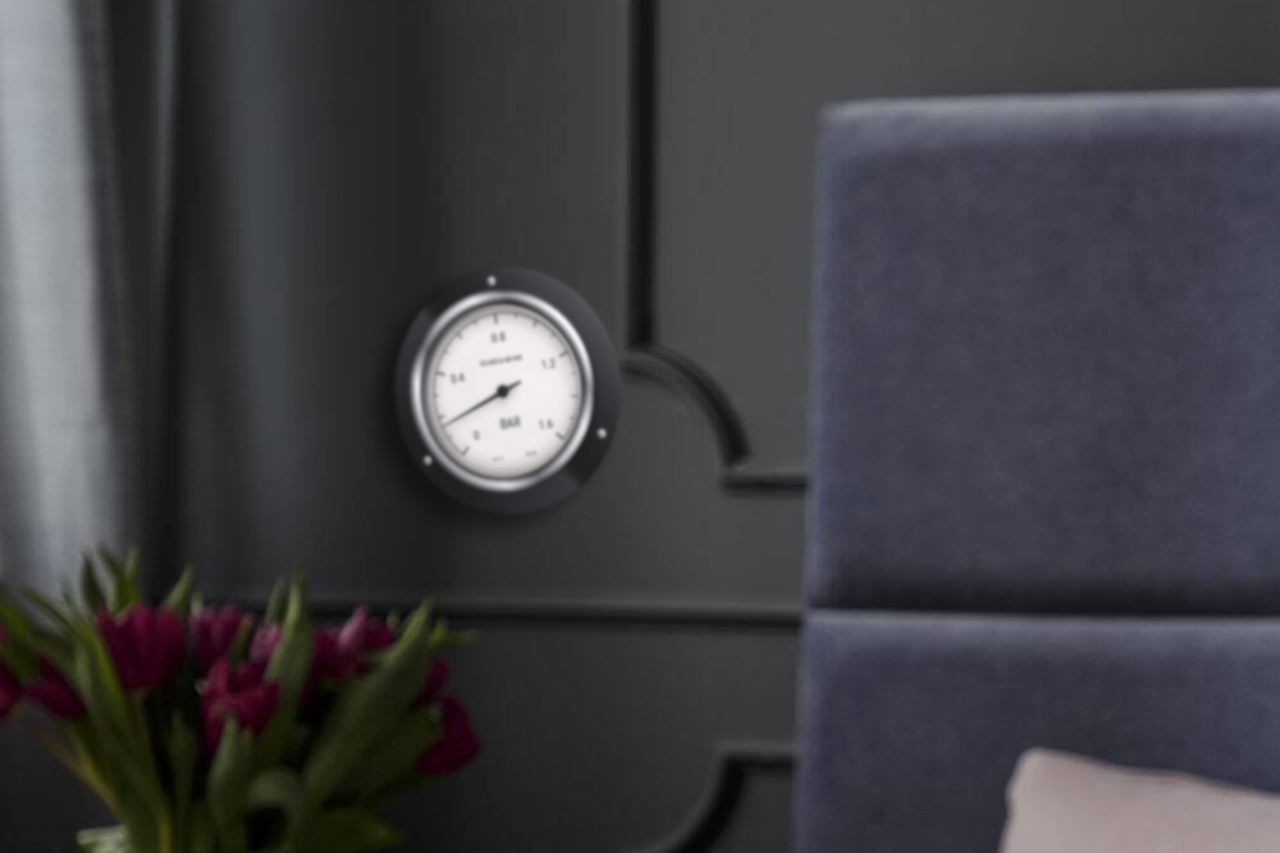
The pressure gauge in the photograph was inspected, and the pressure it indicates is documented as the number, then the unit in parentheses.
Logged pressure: 0.15 (bar)
